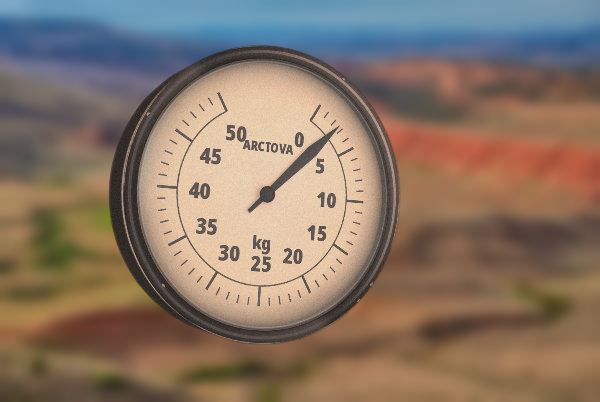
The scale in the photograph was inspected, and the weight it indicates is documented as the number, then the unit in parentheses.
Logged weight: 2.5 (kg)
